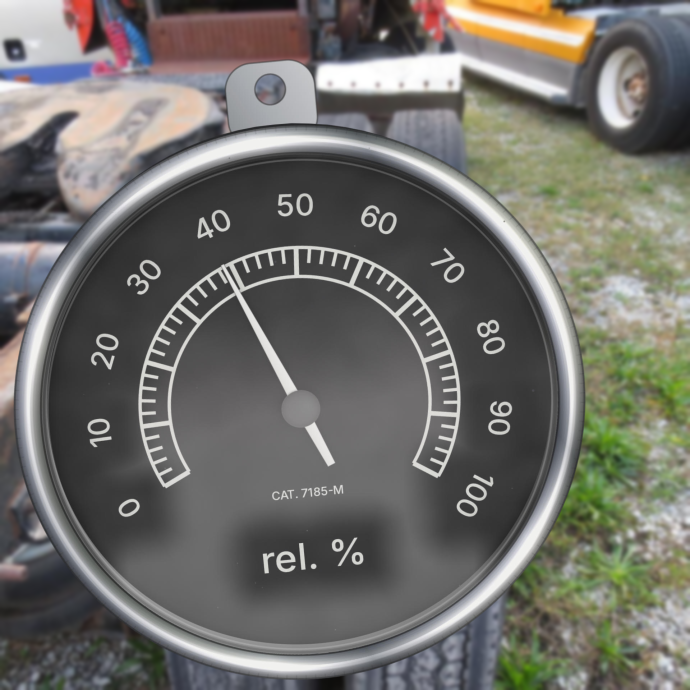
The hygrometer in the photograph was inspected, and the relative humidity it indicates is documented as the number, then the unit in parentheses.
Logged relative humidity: 39 (%)
